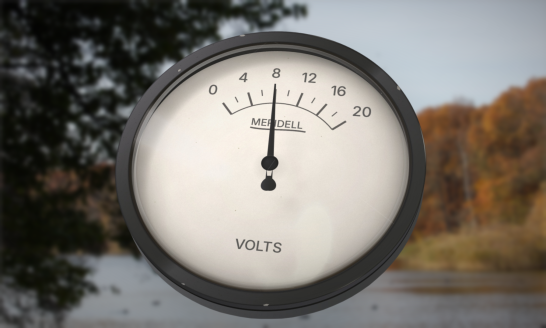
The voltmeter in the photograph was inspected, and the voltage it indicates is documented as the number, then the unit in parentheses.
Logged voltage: 8 (V)
